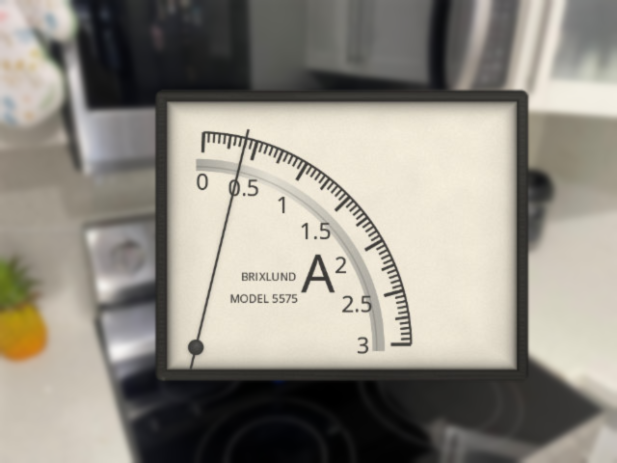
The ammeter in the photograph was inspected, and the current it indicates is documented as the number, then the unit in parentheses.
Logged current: 0.4 (A)
